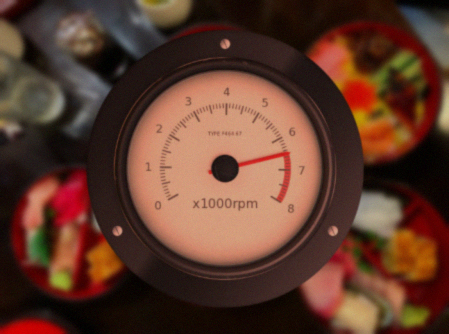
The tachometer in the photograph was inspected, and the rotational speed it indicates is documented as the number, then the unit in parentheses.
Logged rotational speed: 6500 (rpm)
